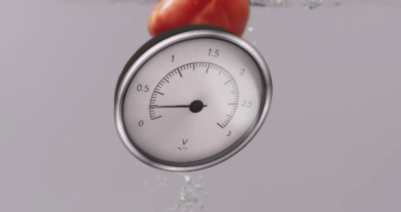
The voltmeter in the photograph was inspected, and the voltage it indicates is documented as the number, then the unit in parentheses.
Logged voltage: 0.25 (V)
